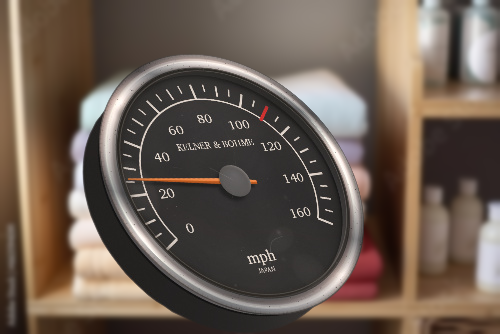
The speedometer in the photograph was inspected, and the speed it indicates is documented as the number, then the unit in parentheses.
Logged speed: 25 (mph)
